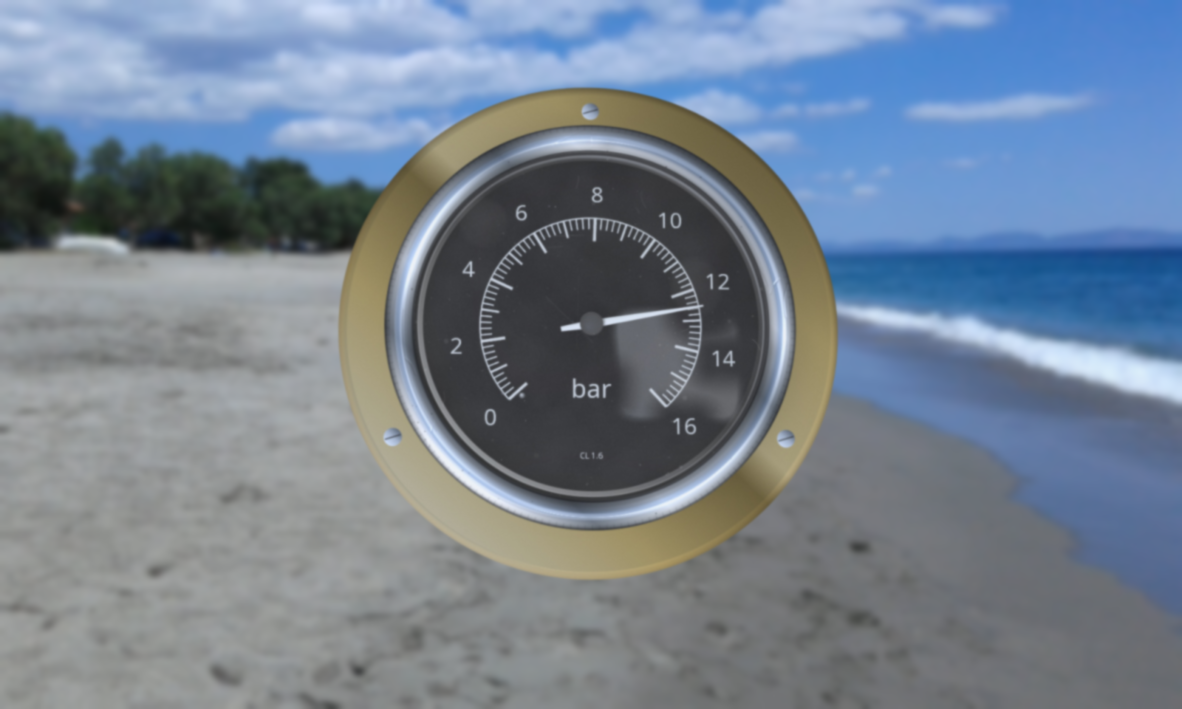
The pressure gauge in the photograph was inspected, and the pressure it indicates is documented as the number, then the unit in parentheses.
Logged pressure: 12.6 (bar)
